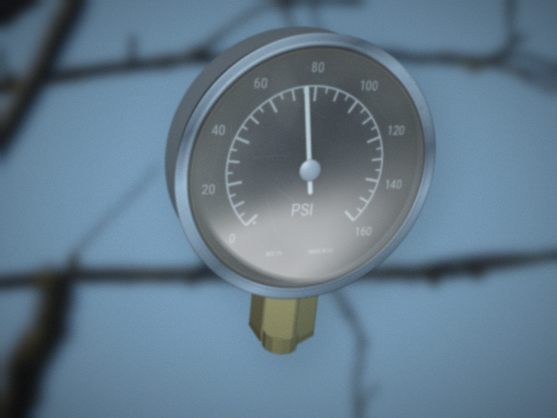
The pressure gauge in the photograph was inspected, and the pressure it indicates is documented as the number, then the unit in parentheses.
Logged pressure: 75 (psi)
